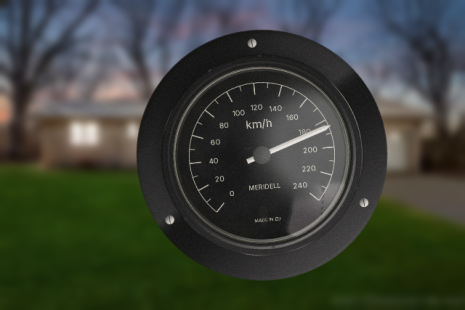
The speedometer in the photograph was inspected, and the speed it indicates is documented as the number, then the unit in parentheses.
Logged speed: 185 (km/h)
